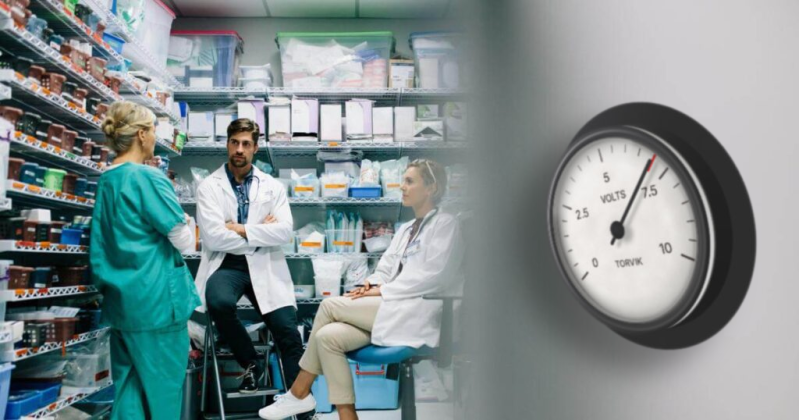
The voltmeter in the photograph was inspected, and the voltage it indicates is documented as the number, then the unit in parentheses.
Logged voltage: 7 (V)
